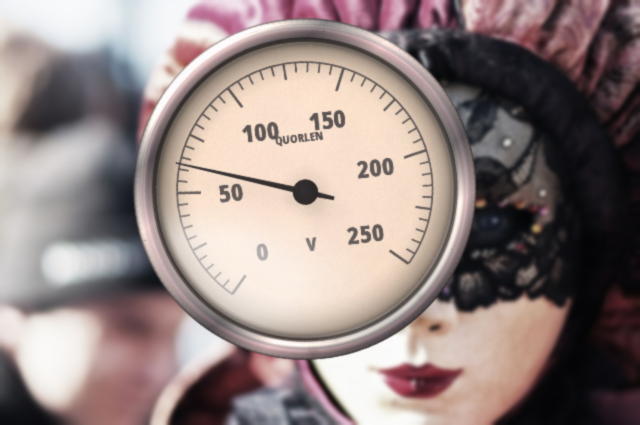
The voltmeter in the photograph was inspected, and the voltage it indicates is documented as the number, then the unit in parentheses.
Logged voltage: 62.5 (V)
